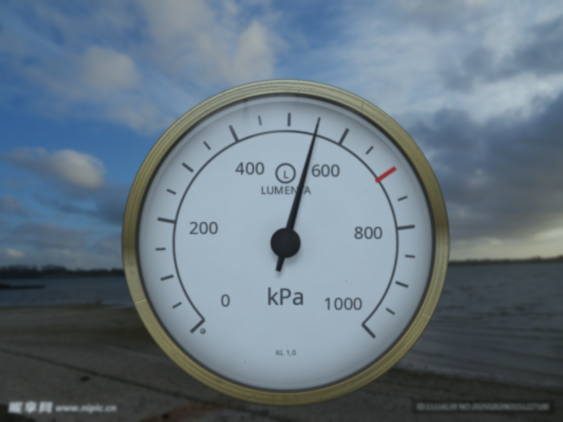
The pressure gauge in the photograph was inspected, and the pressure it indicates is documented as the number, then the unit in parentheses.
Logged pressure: 550 (kPa)
